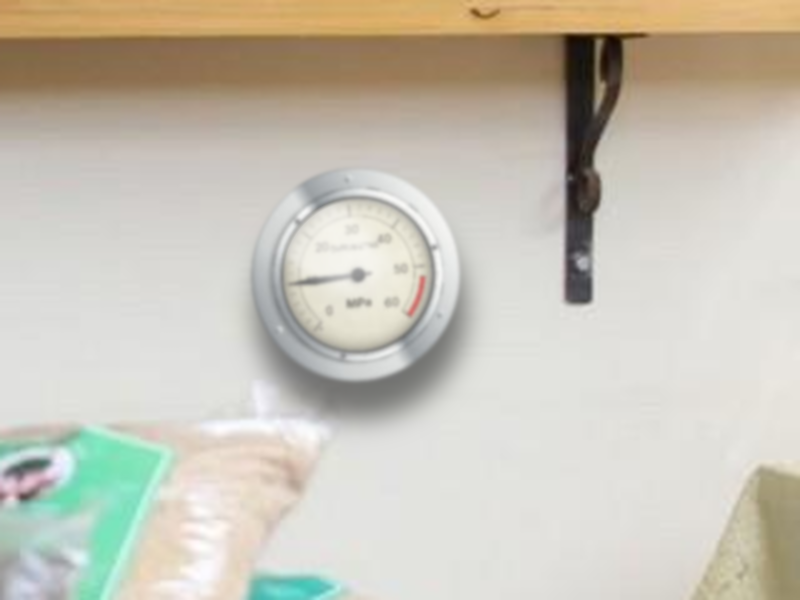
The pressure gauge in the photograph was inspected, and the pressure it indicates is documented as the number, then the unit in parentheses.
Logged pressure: 10 (MPa)
